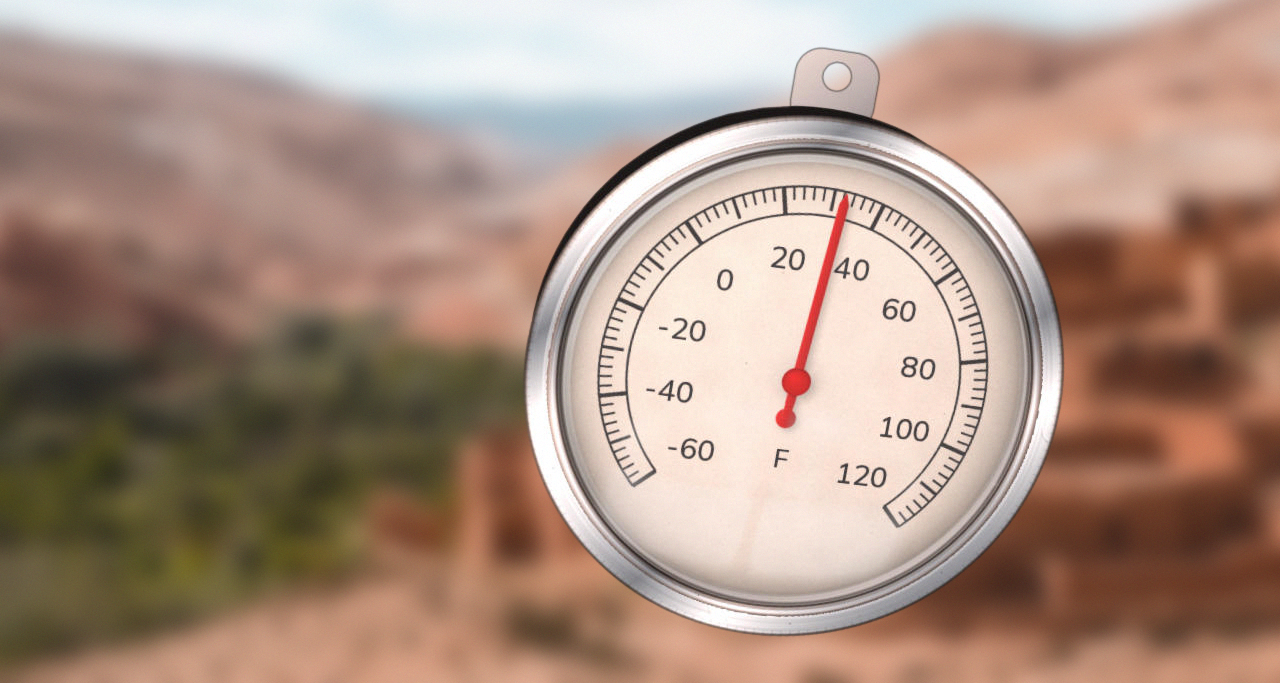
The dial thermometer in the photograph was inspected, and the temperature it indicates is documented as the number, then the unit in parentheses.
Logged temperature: 32 (°F)
